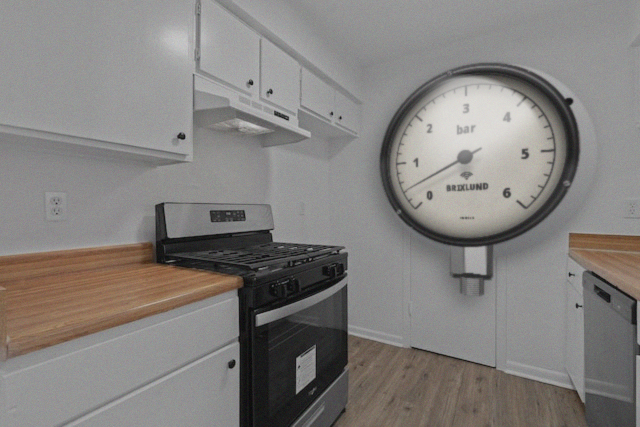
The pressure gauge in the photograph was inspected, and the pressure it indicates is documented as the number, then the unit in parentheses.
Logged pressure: 0.4 (bar)
